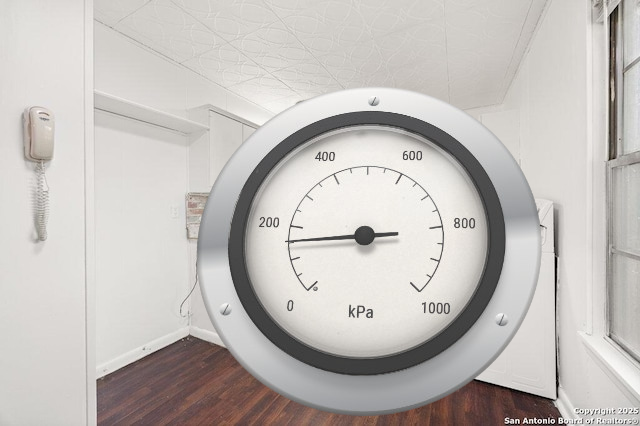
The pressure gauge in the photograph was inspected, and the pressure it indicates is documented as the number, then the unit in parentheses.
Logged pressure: 150 (kPa)
